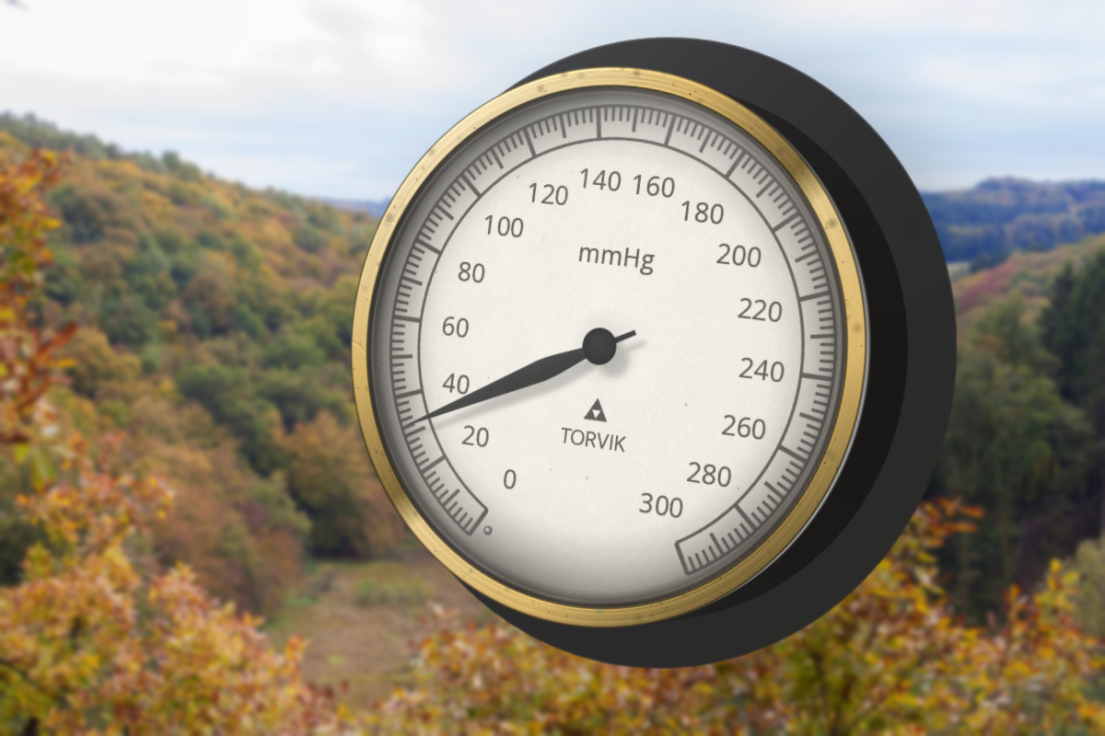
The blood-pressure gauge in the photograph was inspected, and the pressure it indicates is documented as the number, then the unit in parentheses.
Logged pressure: 32 (mmHg)
